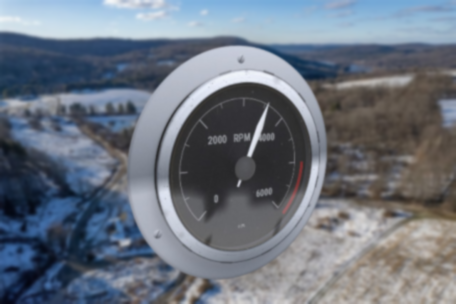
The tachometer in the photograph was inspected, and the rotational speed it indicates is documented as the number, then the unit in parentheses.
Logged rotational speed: 3500 (rpm)
